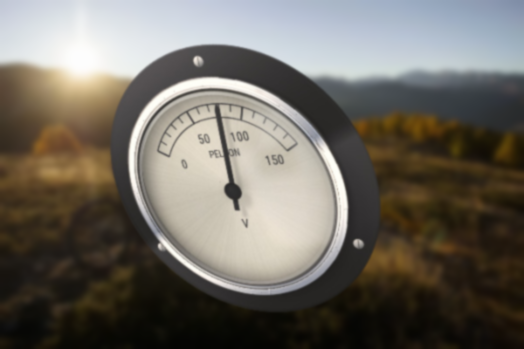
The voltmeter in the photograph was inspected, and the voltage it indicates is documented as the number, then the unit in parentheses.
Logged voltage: 80 (V)
